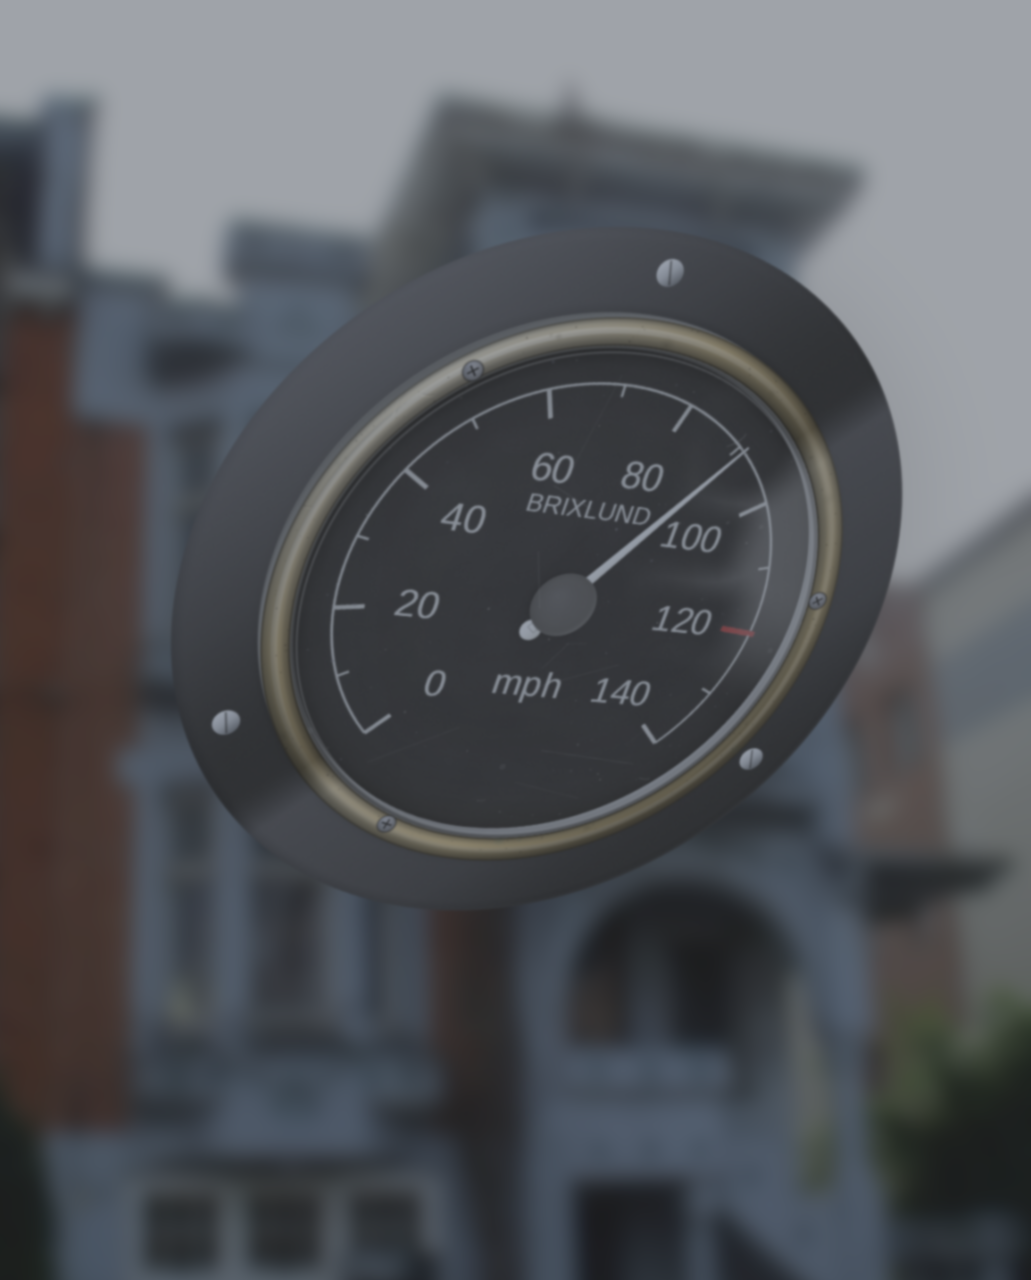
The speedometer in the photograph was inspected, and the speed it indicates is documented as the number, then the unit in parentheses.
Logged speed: 90 (mph)
